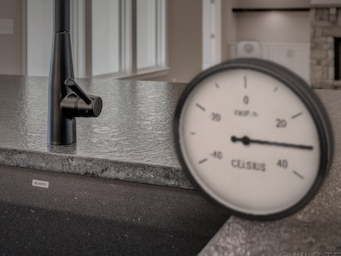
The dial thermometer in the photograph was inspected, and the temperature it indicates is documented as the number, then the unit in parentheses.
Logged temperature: 30 (°C)
